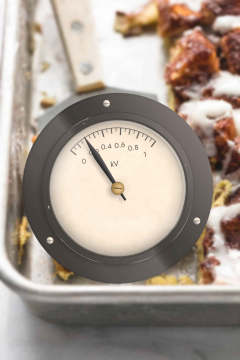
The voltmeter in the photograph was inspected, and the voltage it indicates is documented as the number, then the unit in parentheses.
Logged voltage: 0.2 (kV)
